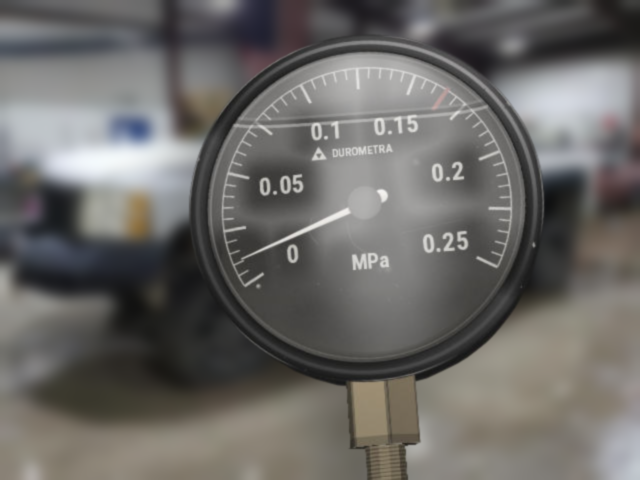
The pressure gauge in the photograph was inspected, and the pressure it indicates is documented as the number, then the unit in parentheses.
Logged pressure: 0.01 (MPa)
